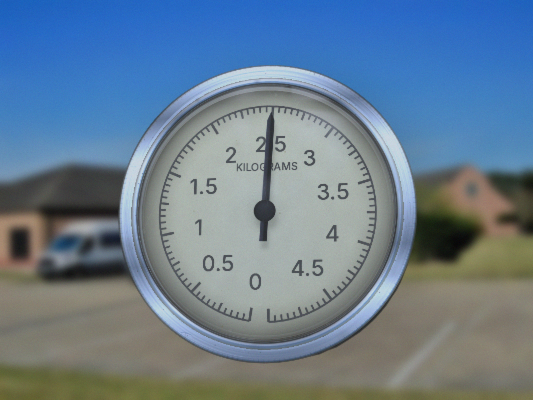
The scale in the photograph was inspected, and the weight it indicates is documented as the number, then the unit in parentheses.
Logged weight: 2.5 (kg)
